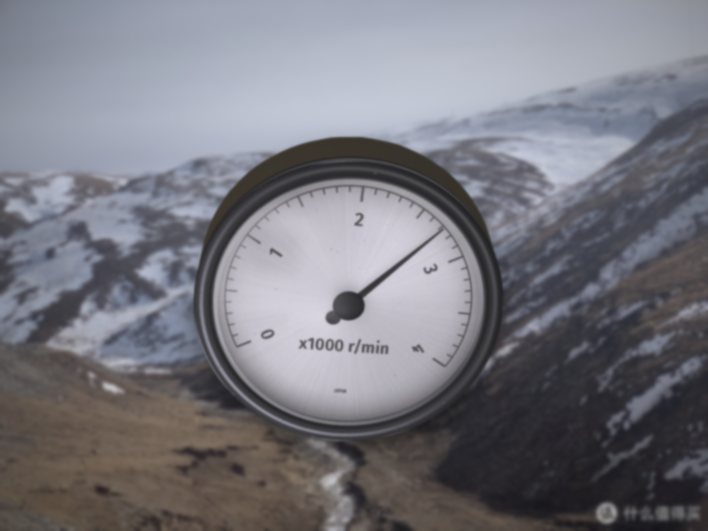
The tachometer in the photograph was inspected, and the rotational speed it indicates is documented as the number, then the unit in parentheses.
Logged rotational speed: 2700 (rpm)
